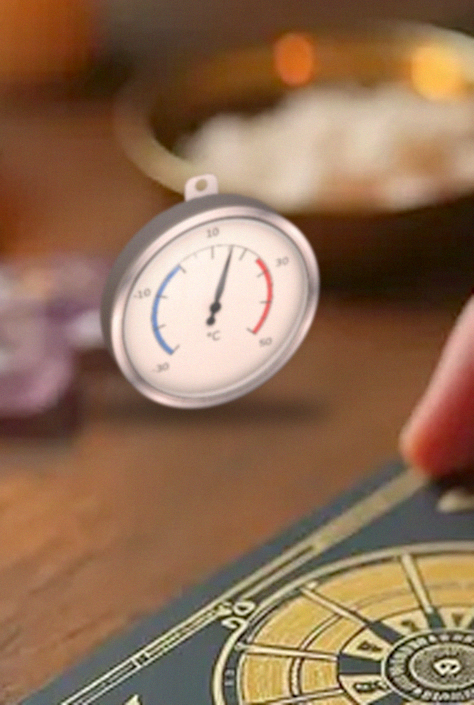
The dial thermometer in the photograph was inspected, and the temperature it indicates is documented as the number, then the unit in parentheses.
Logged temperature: 15 (°C)
